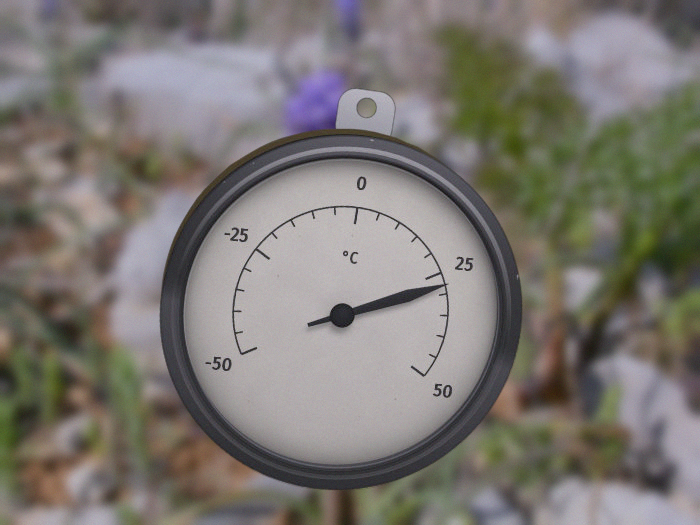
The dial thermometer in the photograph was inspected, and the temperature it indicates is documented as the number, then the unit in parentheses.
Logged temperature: 27.5 (°C)
